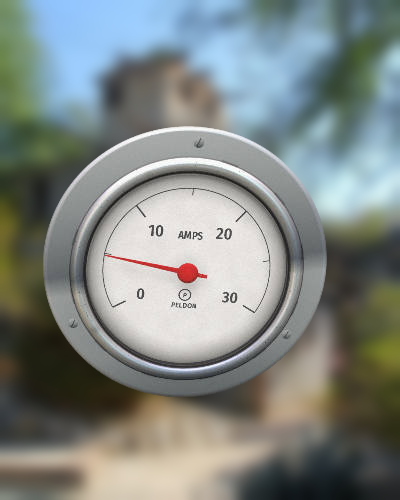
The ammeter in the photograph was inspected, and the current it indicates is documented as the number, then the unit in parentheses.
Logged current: 5 (A)
